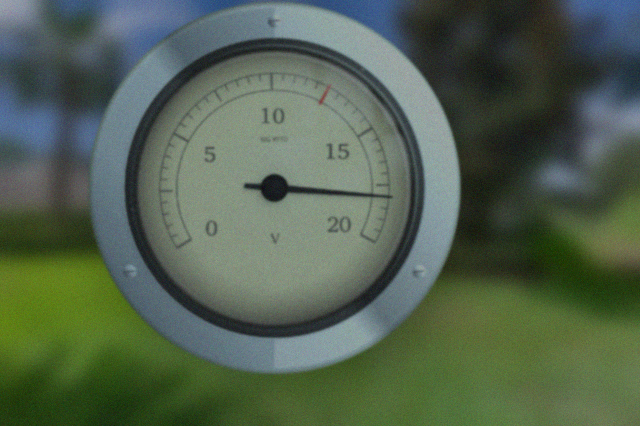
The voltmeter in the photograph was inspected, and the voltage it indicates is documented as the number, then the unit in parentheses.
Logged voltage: 18 (V)
